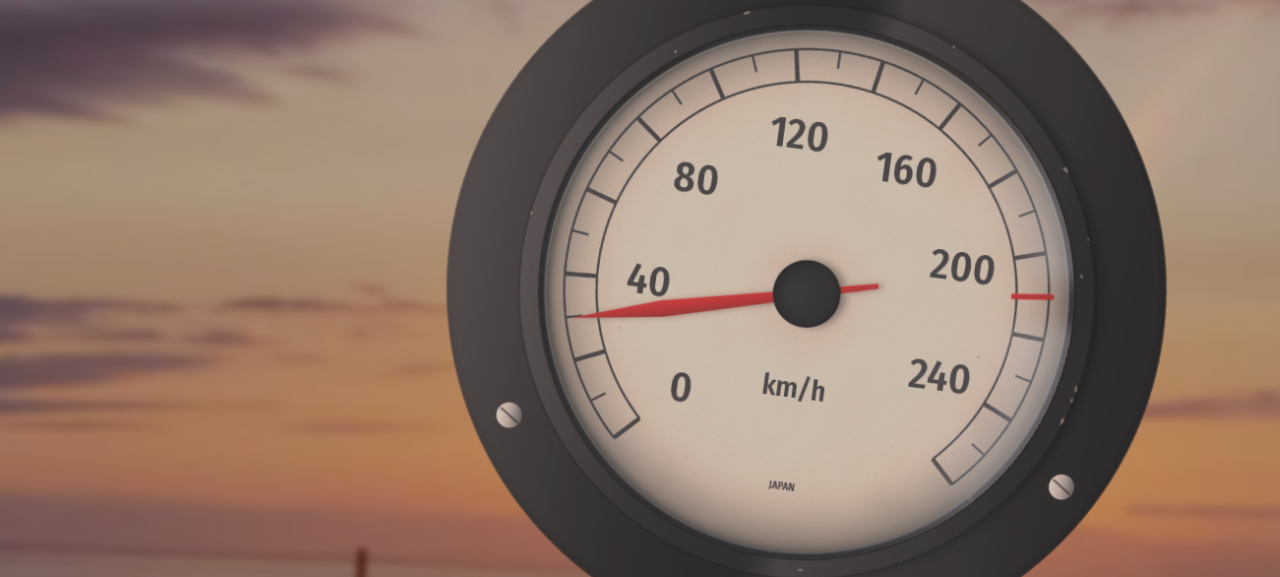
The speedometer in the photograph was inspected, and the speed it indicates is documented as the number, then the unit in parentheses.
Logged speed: 30 (km/h)
